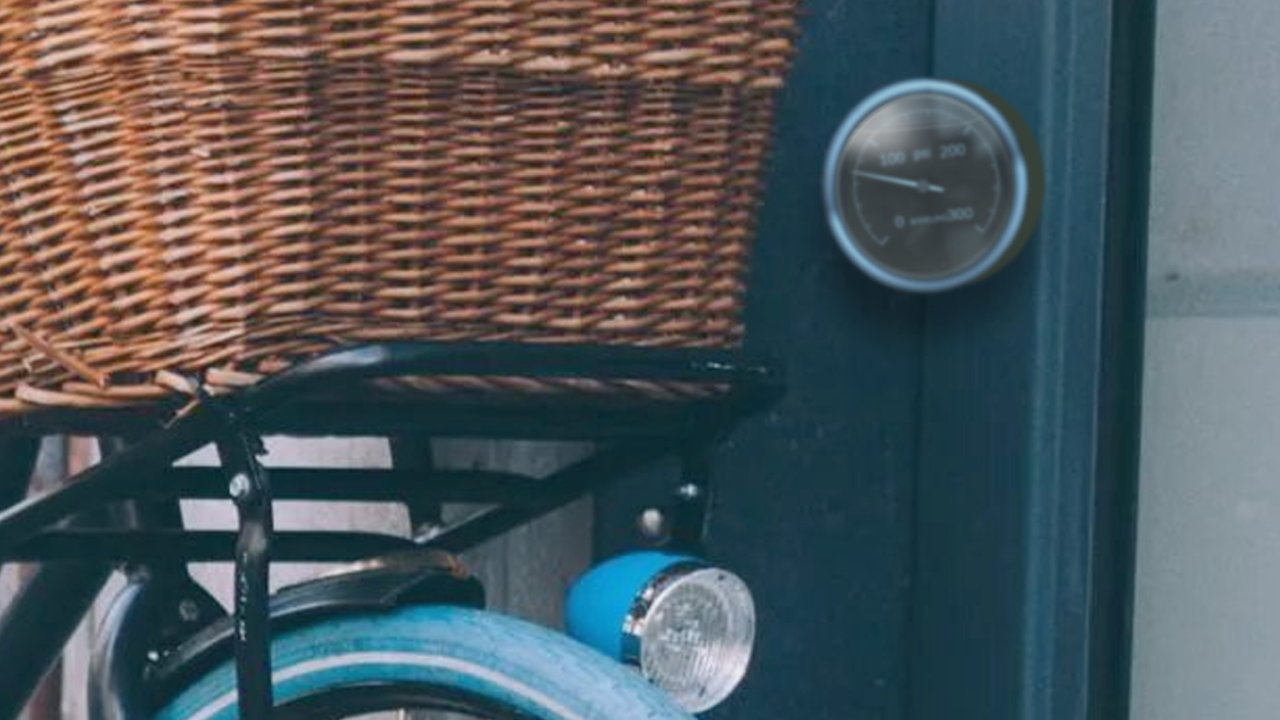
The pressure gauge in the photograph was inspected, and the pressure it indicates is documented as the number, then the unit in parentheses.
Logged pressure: 70 (psi)
